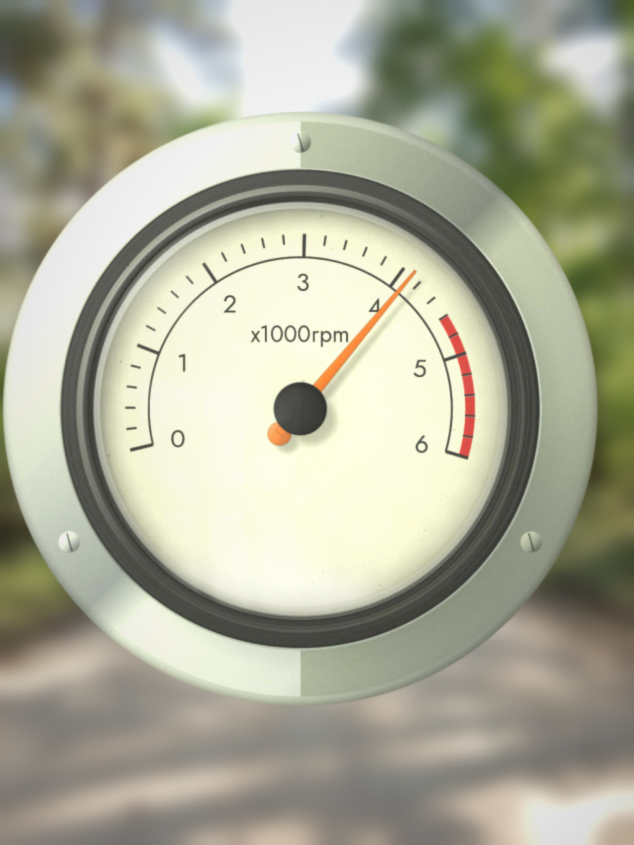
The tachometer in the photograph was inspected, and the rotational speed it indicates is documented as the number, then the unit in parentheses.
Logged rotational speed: 4100 (rpm)
